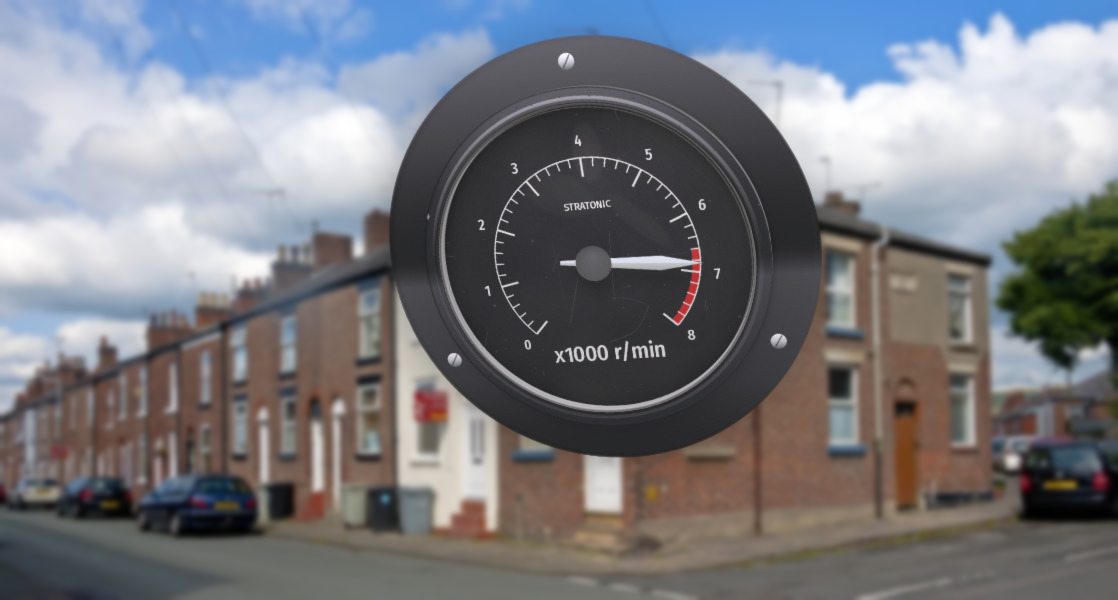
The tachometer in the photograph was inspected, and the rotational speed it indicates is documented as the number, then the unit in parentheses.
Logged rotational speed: 6800 (rpm)
